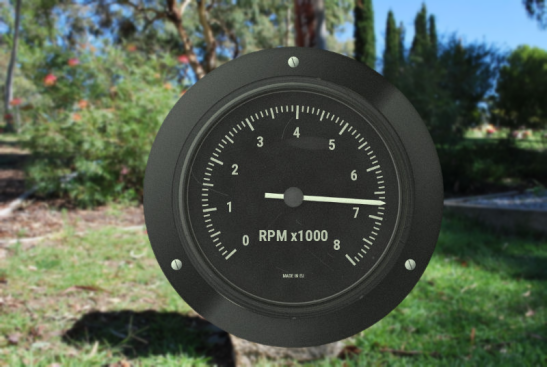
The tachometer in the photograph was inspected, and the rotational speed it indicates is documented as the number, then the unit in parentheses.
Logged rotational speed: 6700 (rpm)
